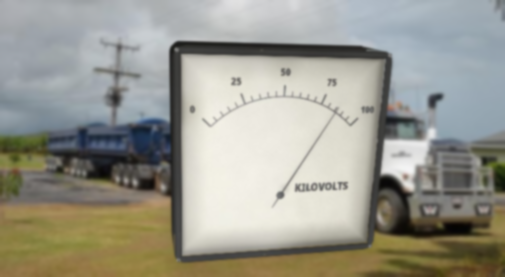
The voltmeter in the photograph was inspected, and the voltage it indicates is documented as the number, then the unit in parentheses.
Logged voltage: 85 (kV)
